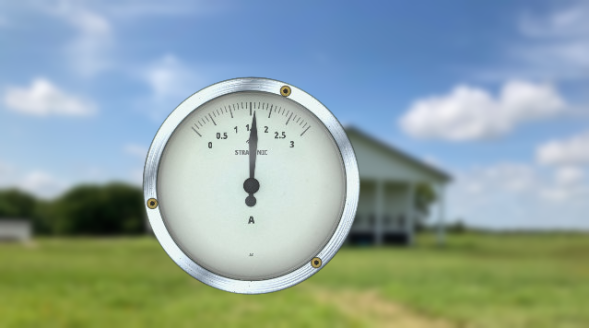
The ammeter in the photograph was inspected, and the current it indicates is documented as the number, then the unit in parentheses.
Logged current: 1.6 (A)
